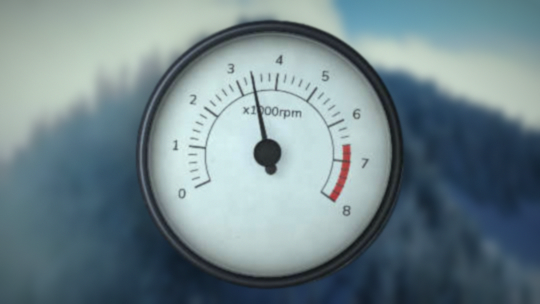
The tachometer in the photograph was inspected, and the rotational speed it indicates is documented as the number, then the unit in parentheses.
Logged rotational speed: 3400 (rpm)
